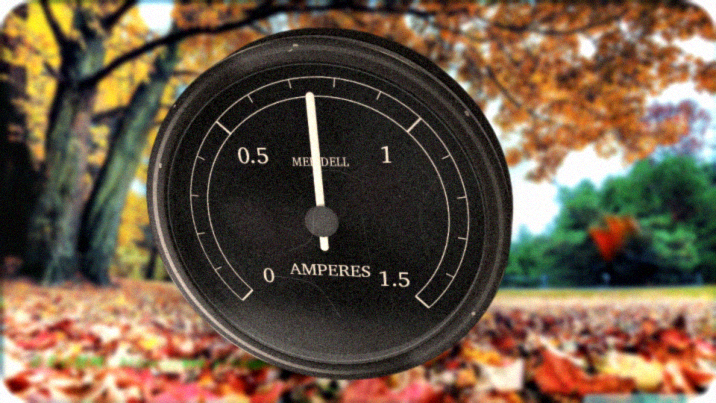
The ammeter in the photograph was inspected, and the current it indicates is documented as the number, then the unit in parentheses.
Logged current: 0.75 (A)
